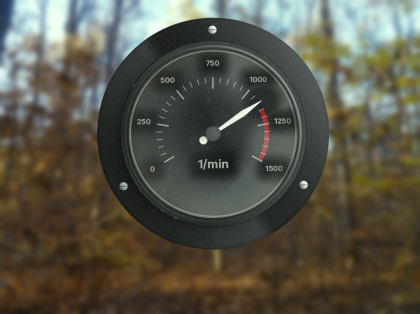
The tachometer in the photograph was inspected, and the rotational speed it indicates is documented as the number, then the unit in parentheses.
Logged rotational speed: 1100 (rpm)
